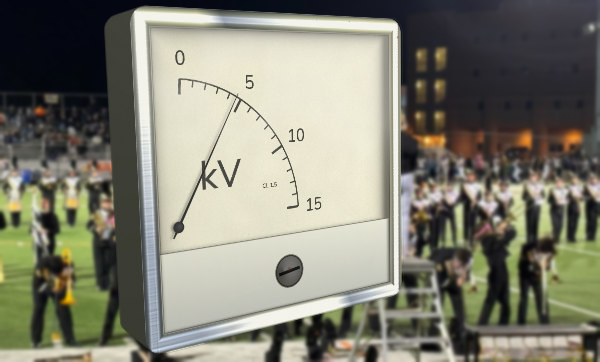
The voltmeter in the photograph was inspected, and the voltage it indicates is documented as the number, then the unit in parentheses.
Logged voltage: 4.5 (kV)
